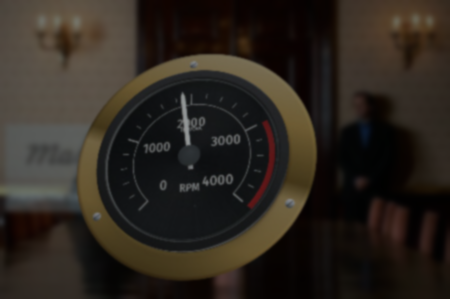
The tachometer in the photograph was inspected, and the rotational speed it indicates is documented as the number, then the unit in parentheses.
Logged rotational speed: 1900 (rpm)
